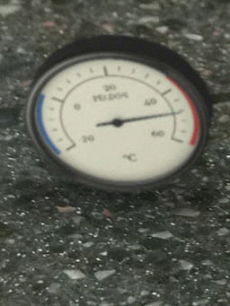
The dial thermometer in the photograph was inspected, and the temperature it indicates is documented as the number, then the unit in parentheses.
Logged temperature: 48 (°C)
